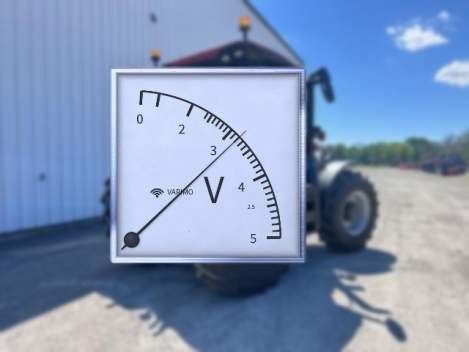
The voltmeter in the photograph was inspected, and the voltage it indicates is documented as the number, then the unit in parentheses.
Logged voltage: 3.2 (V)
